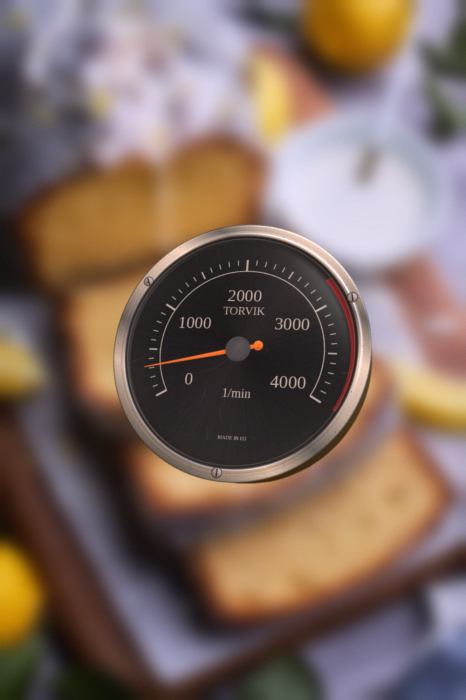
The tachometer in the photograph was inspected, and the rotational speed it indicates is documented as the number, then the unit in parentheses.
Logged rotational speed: 300 (rpm)
